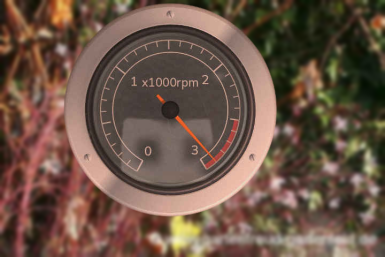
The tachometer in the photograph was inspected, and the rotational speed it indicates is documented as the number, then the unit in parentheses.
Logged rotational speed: 2900 (rpm)
